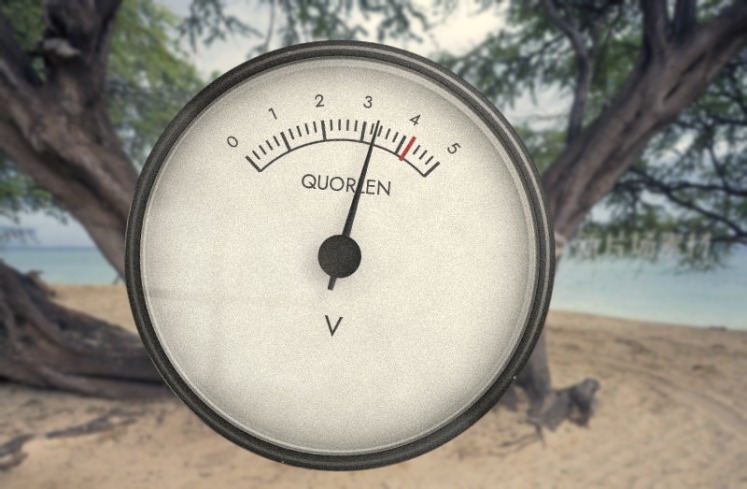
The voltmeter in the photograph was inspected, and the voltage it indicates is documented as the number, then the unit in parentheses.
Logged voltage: 3.3 (V)
